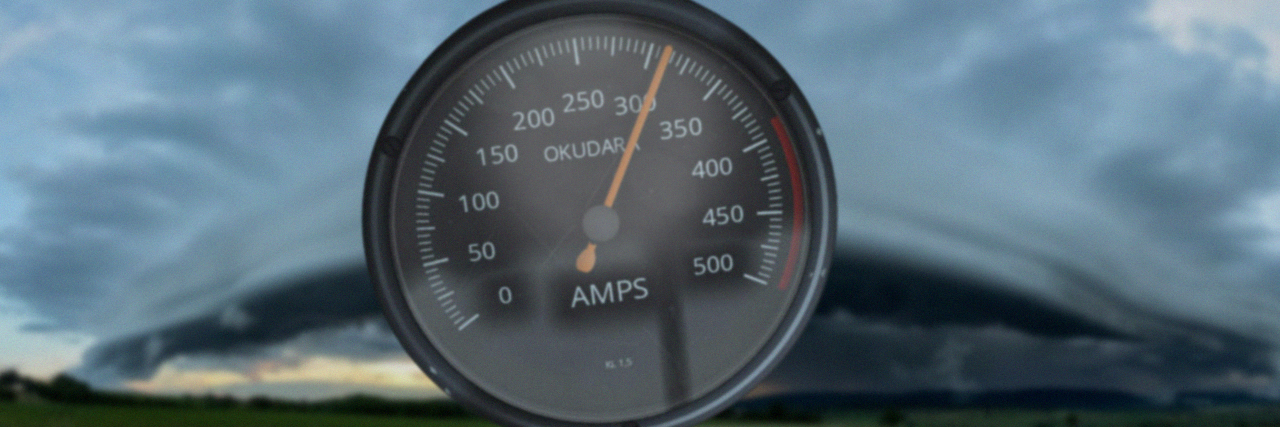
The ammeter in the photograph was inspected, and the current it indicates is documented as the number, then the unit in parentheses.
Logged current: 310 (A)
